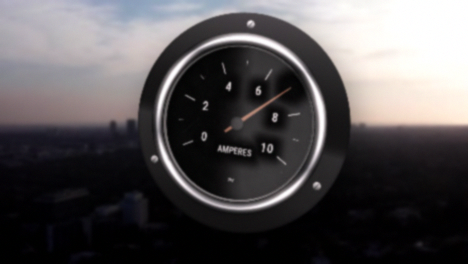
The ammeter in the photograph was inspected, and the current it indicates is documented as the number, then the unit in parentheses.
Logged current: 7 (A)
